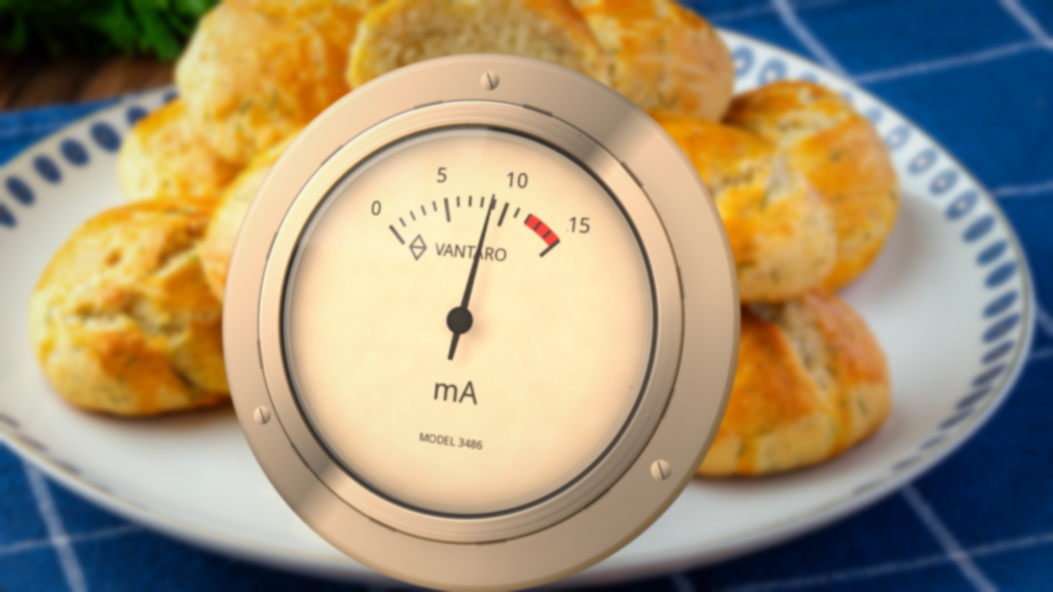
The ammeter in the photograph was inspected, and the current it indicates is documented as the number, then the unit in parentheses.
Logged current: 9 (mA)
